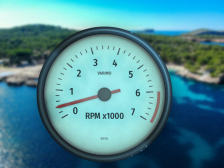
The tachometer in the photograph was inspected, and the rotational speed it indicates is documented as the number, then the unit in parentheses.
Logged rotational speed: 400 (rpm)
